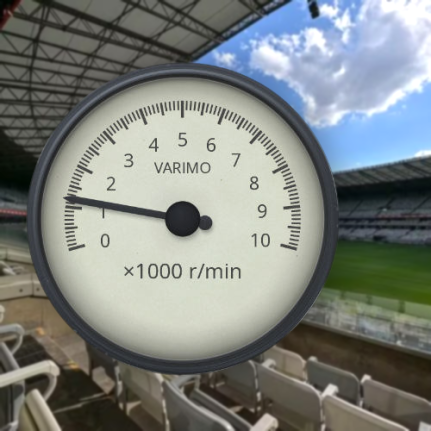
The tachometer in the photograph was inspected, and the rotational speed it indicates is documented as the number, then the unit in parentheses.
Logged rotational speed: 1200 (rpm)
